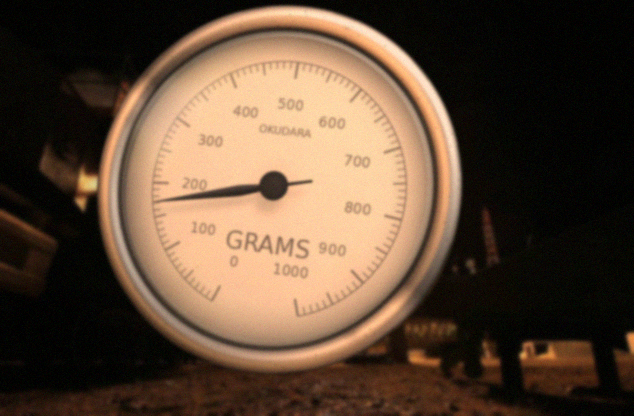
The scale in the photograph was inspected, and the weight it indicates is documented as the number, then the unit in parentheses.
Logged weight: 170 (g)
